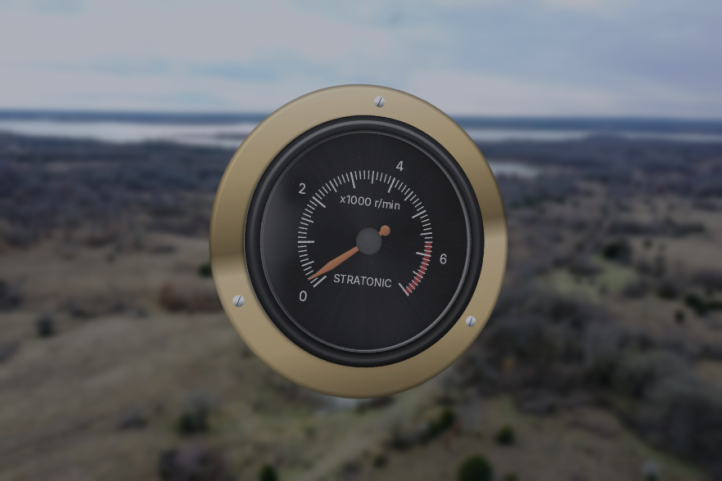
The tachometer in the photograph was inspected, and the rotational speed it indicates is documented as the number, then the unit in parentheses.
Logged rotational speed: 200 (rpm)
